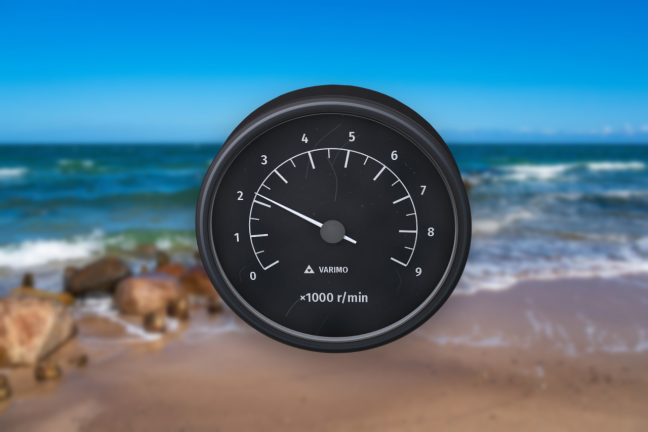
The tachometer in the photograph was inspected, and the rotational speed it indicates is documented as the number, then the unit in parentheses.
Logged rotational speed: 2250 (rpm)
